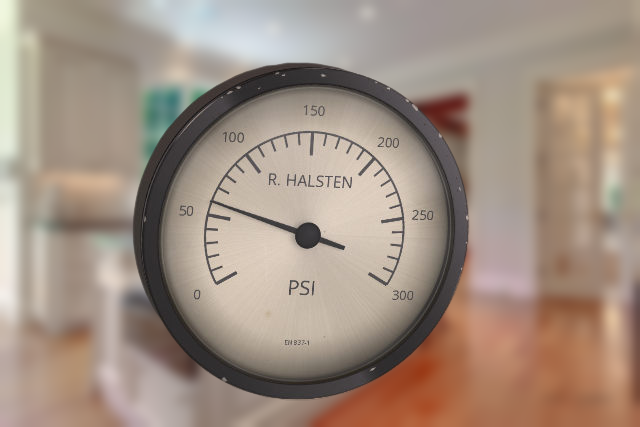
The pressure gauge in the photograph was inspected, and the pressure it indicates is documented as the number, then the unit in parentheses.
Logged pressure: 60 (psi)
